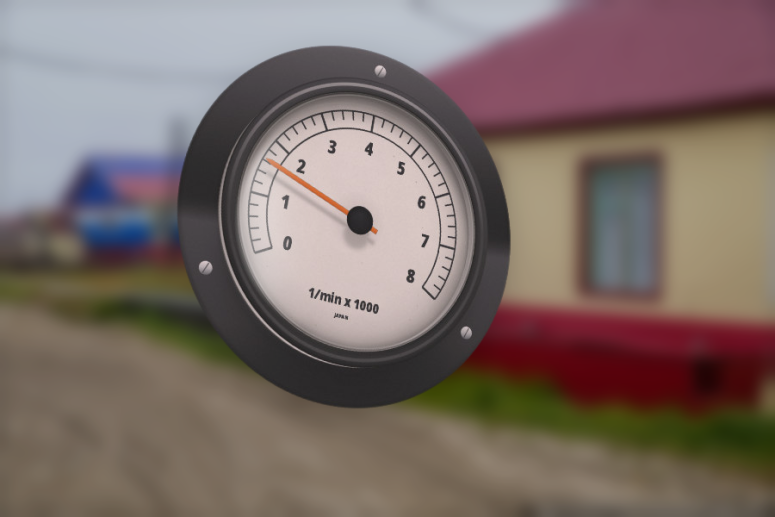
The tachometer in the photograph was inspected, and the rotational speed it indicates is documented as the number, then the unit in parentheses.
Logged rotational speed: 1600 (rpm)
